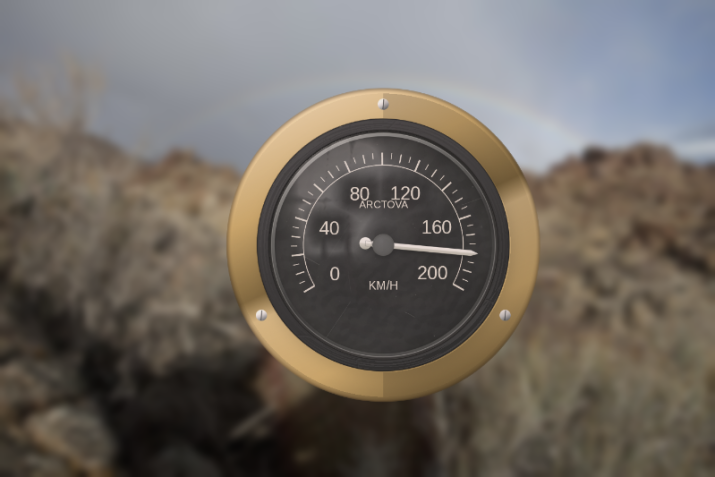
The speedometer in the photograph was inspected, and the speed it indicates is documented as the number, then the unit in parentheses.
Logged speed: 180 (km/h)
